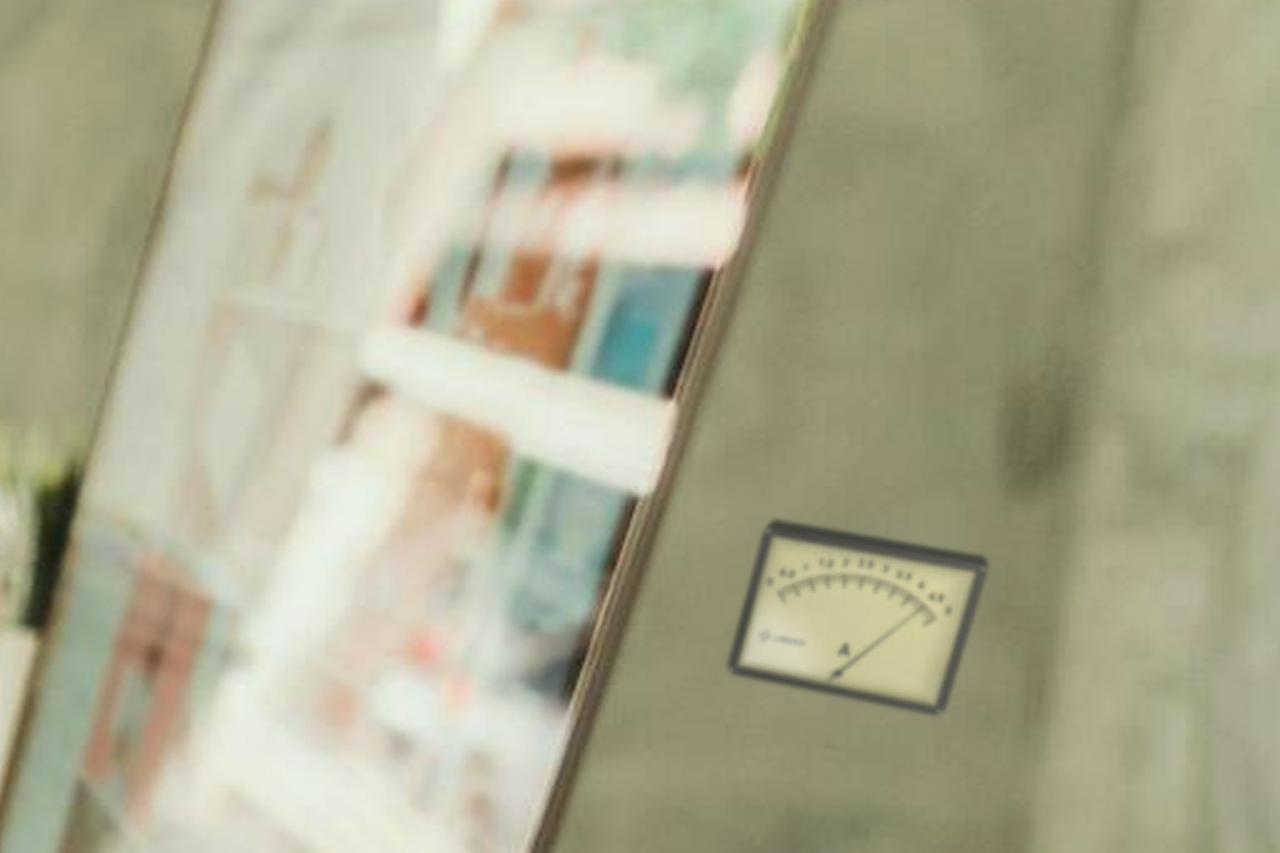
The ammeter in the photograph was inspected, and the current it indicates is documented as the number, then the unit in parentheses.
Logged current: 4.5 (A)
